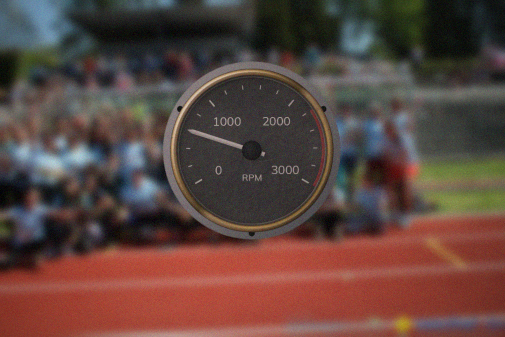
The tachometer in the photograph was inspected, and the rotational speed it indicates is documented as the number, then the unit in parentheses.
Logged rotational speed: 600 (rpm)
